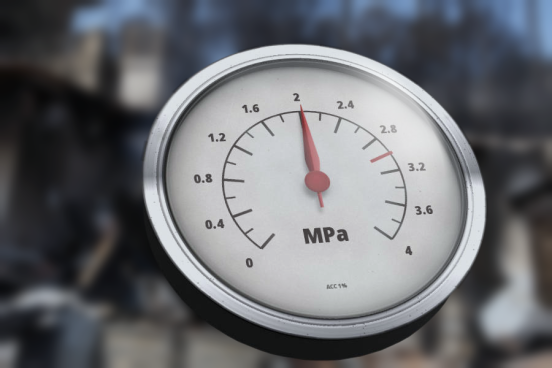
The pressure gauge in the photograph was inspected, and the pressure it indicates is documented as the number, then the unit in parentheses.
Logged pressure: 2 (MPa)
